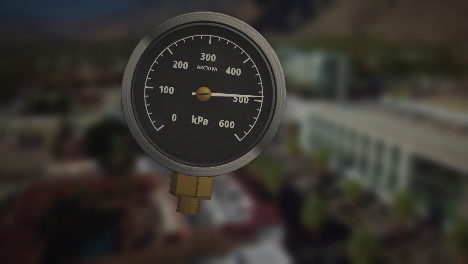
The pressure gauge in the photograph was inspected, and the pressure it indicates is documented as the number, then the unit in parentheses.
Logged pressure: 490 (kPa)
